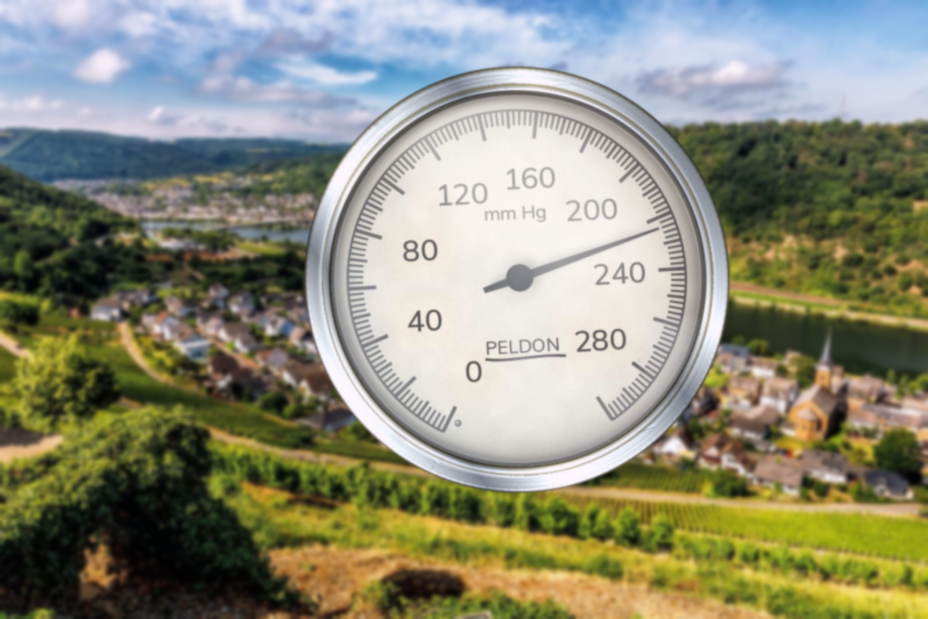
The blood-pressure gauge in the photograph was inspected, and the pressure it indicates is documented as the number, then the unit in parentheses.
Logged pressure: 224 (mmHg)
